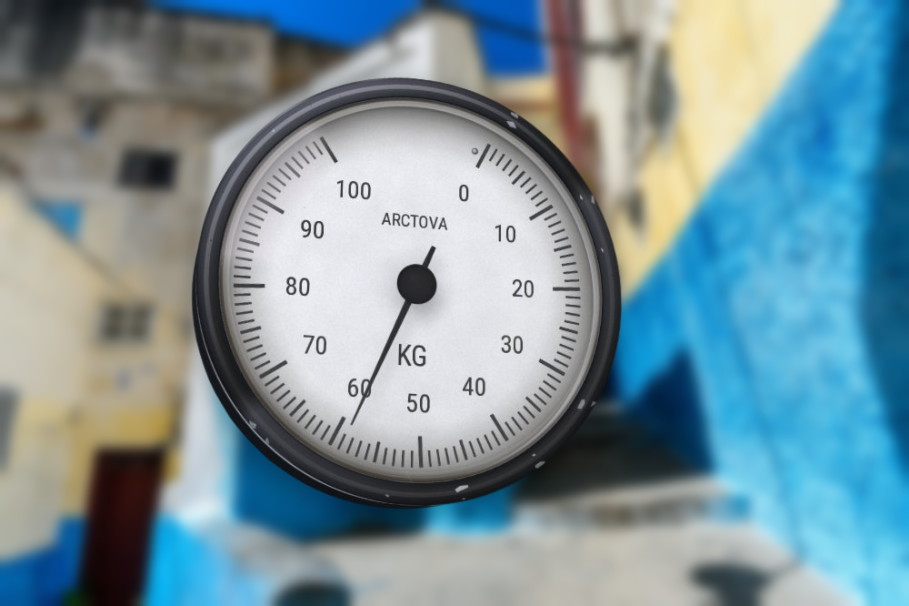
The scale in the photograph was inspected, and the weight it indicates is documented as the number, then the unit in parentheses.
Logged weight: 59 (kg)
